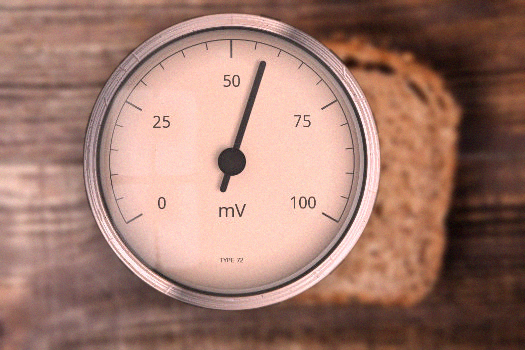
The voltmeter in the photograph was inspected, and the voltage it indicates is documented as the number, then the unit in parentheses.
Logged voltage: 57.5 (mV)
